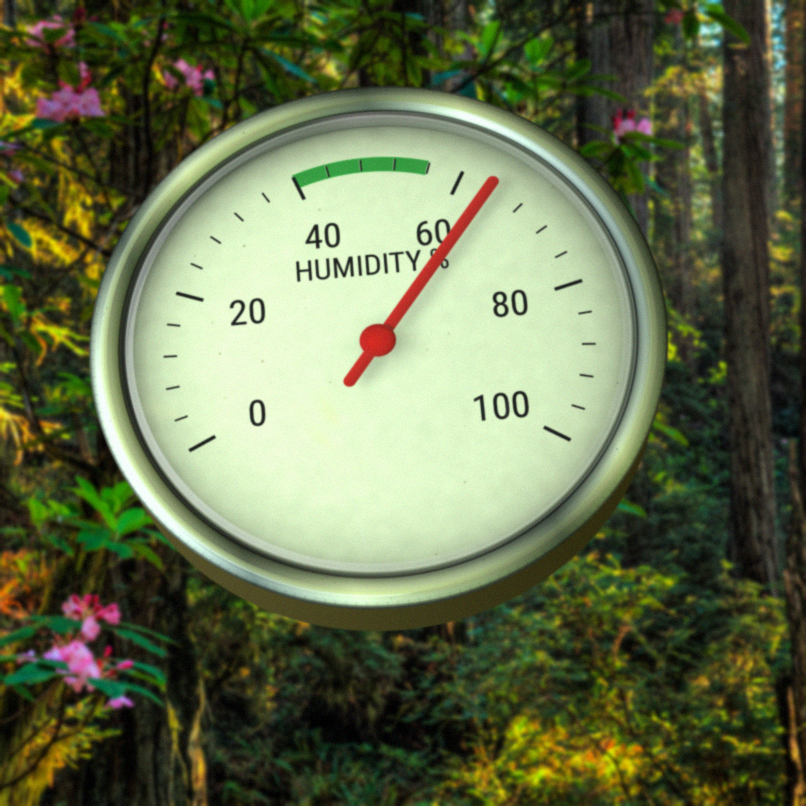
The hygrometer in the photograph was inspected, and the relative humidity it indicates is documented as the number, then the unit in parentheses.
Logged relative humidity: 64 (%)
